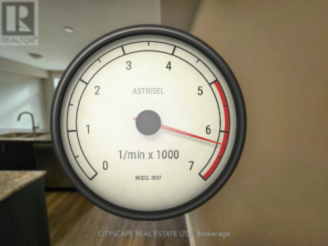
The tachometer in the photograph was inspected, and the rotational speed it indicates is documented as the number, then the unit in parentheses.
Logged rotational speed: 6250 (rpm)
